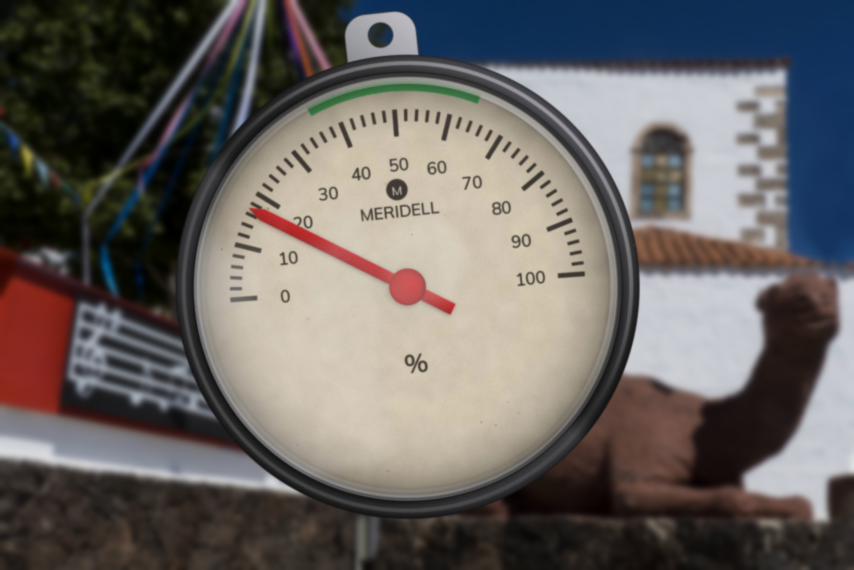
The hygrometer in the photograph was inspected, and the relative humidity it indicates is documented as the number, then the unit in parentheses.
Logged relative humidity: 17 (%)
